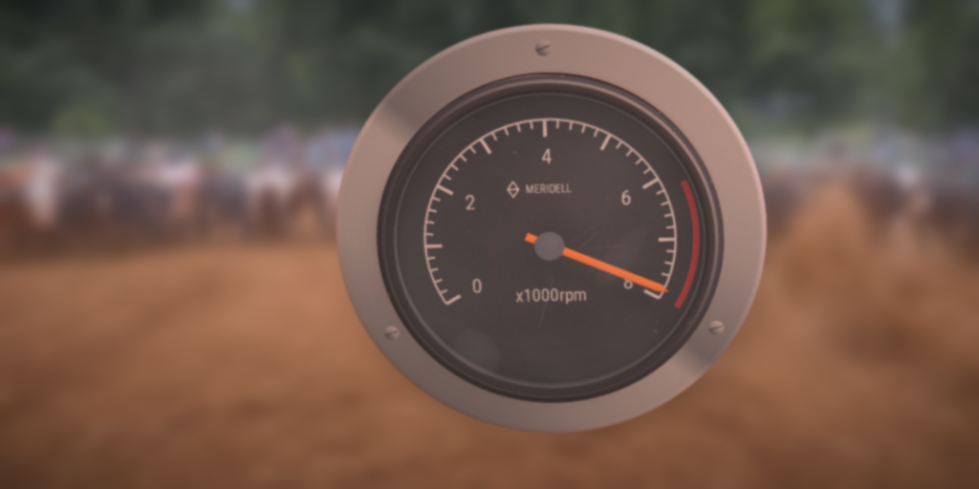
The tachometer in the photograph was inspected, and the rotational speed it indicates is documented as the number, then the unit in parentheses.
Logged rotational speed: 7800 (rpm)
